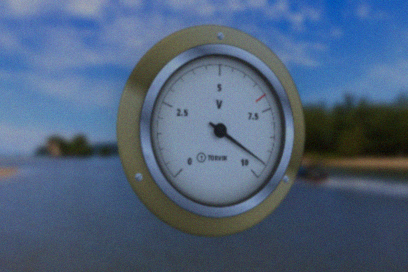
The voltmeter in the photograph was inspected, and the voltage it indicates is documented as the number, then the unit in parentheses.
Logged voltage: 9.5 (V)
